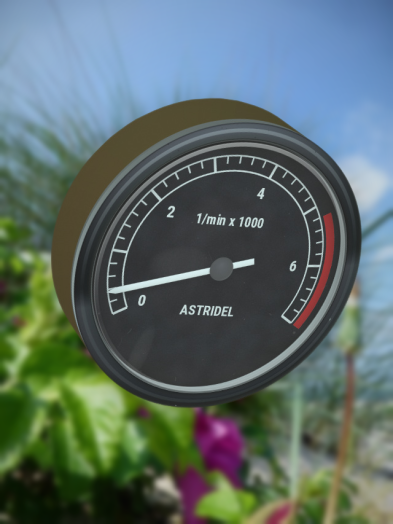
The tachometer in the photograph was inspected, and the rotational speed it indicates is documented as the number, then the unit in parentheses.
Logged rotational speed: 400 (rpm)
